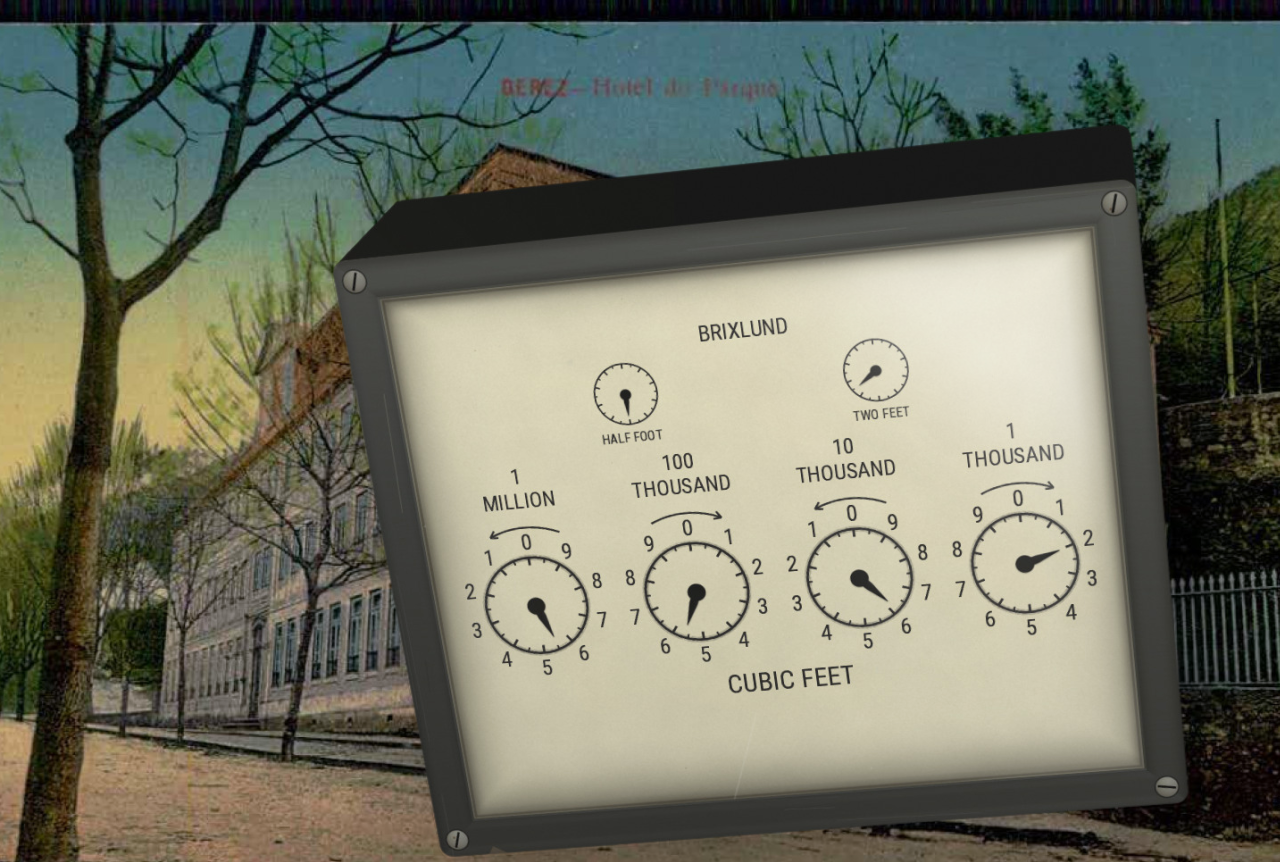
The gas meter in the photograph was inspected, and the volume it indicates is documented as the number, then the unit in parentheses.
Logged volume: 556200 (ft³)
